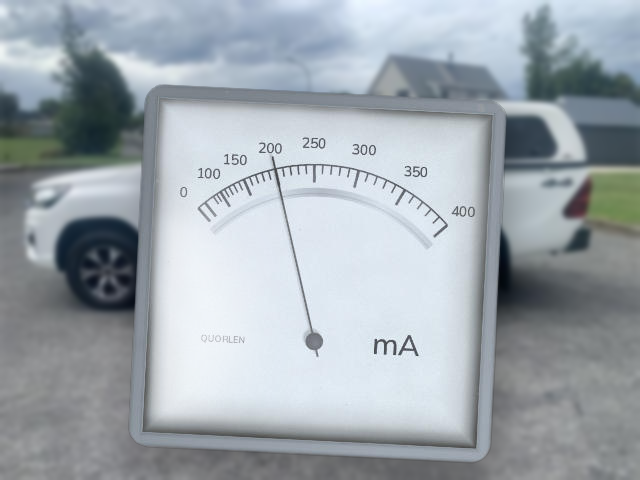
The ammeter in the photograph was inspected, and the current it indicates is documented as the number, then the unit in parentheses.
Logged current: 200 (mA)
